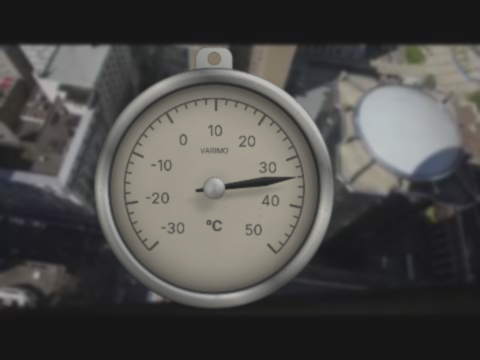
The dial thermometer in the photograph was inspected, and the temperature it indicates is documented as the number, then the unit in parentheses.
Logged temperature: 34 (°C)
